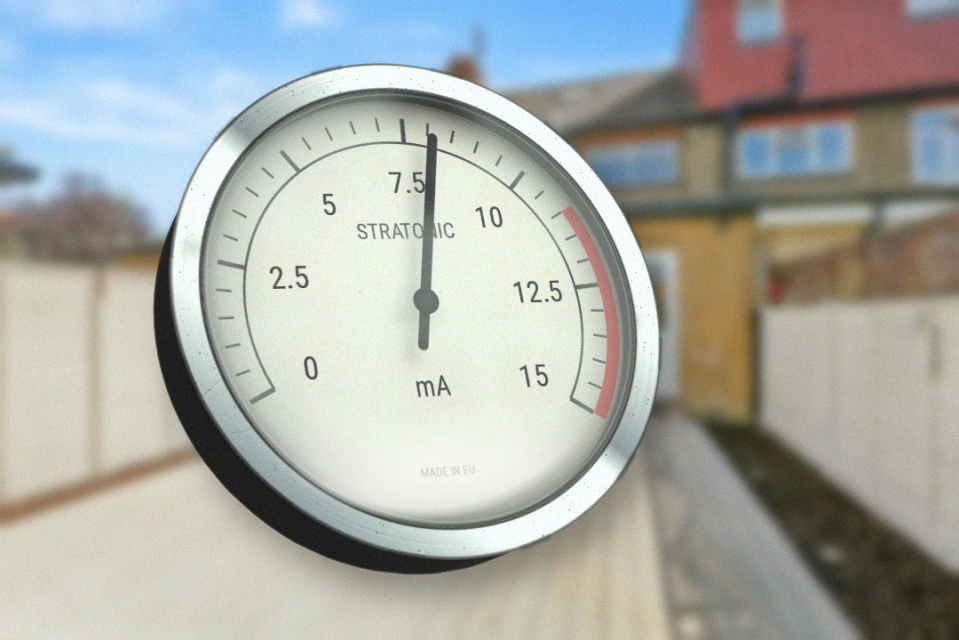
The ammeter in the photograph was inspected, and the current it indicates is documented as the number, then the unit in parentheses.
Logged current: 8 (mA)
